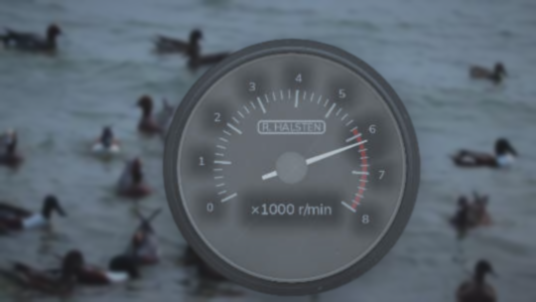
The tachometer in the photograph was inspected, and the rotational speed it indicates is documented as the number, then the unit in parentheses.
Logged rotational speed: 6200 (rpm)
